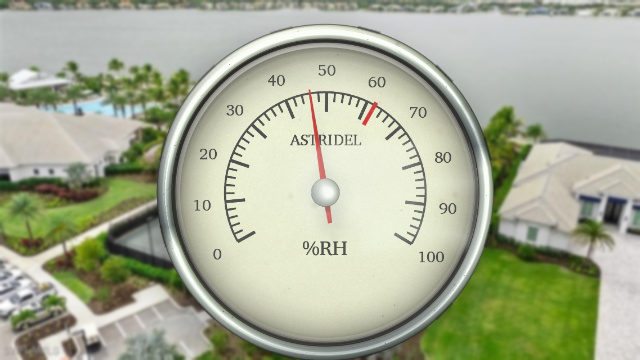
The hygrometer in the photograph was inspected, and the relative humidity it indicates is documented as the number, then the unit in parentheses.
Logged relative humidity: 46 (%)
